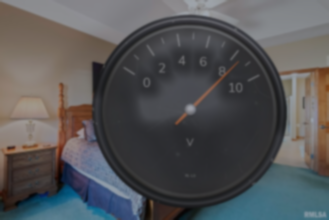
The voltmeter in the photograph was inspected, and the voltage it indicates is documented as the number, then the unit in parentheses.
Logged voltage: 8.5 (V)
